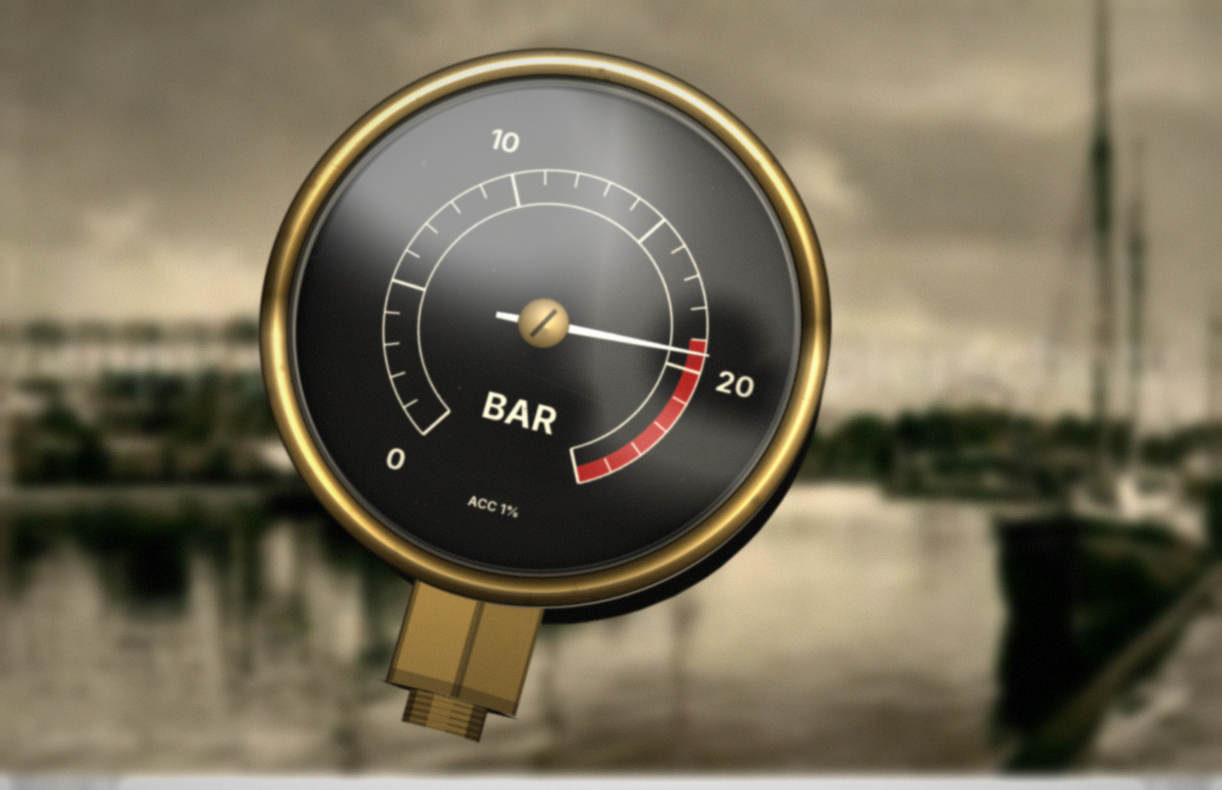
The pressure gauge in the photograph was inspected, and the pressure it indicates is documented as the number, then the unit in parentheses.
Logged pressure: 19.5 (bar)
